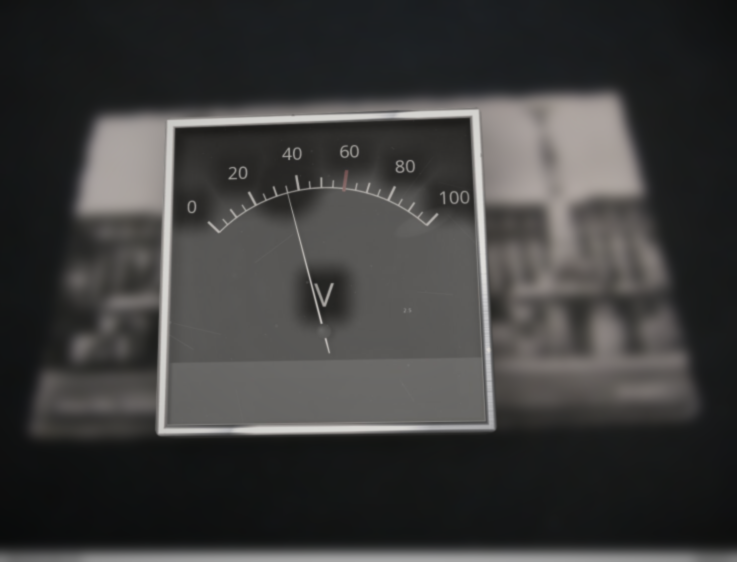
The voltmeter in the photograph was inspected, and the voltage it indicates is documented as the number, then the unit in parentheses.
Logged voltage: 35 (V)
